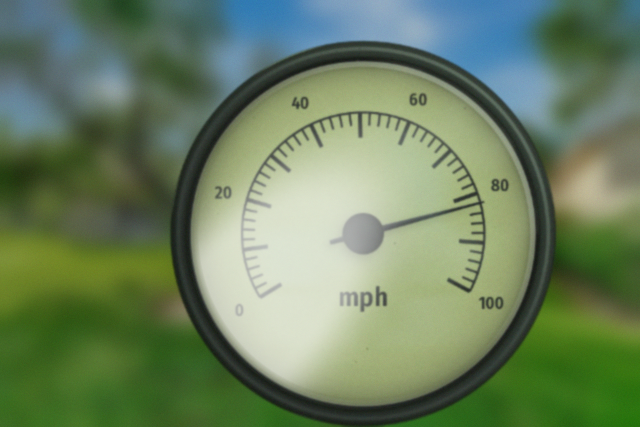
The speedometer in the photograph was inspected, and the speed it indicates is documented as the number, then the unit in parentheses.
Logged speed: 82 (mph)
